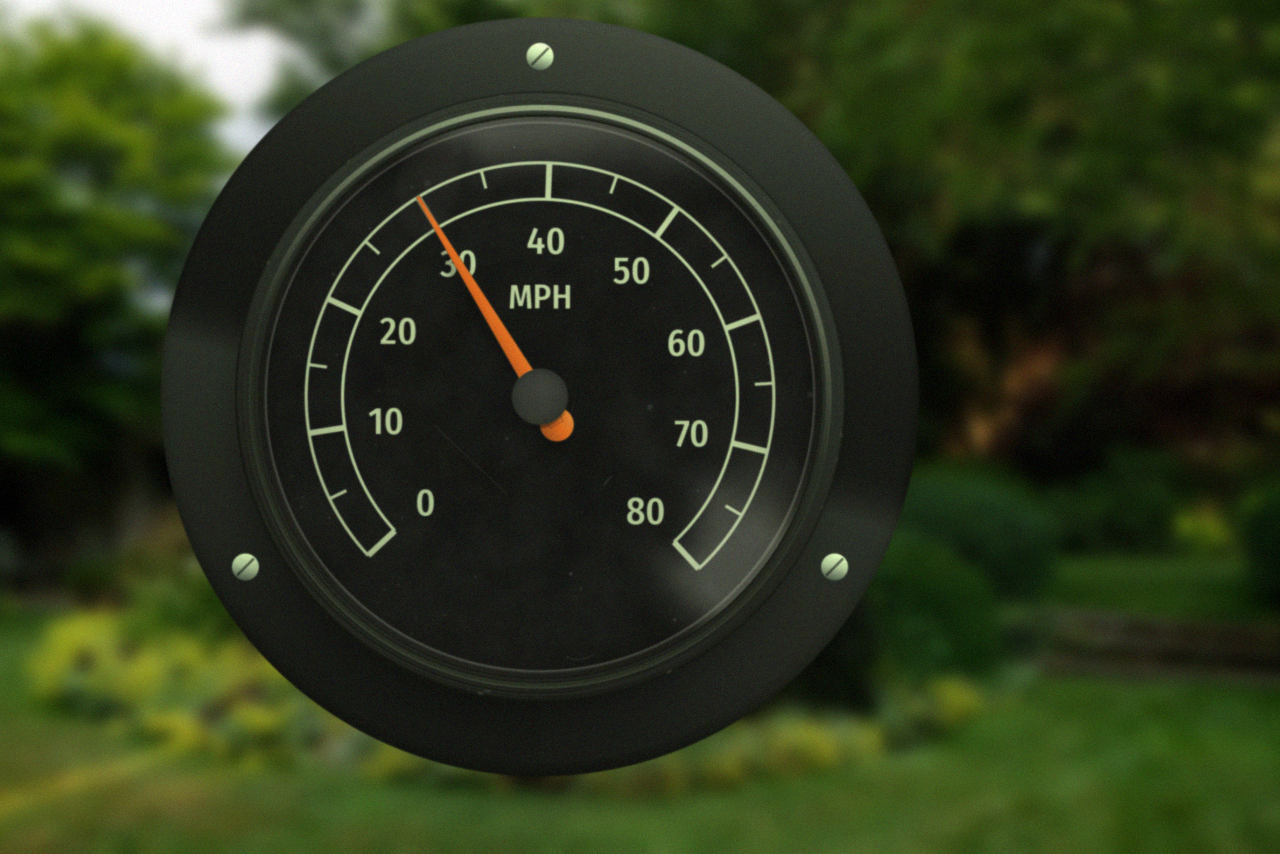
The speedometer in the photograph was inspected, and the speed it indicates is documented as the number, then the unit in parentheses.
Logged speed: 30 (mph)
